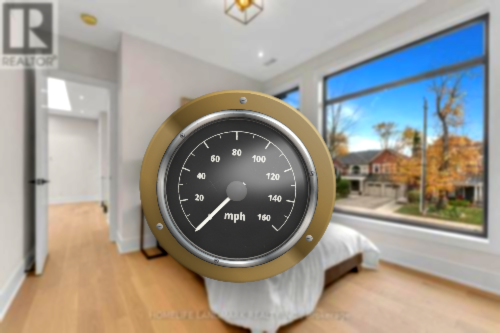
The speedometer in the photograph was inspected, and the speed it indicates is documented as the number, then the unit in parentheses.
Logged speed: 0 (mph)
